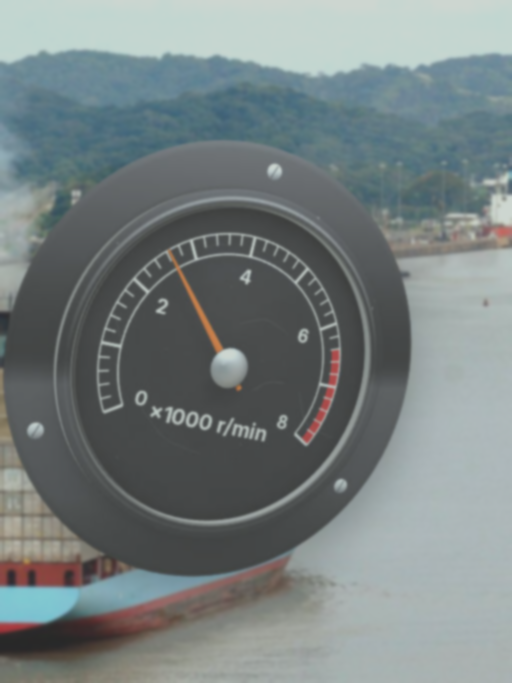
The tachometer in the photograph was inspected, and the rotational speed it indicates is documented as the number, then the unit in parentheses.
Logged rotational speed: 2600 (rpm)
